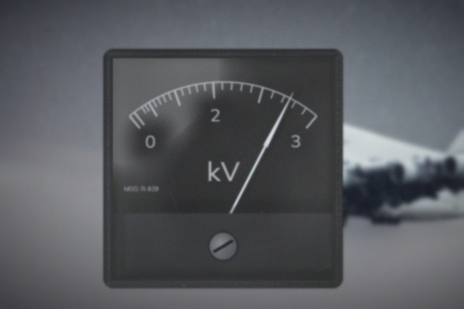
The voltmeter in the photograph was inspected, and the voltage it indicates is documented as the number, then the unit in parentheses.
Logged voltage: 2.75 (kV)
